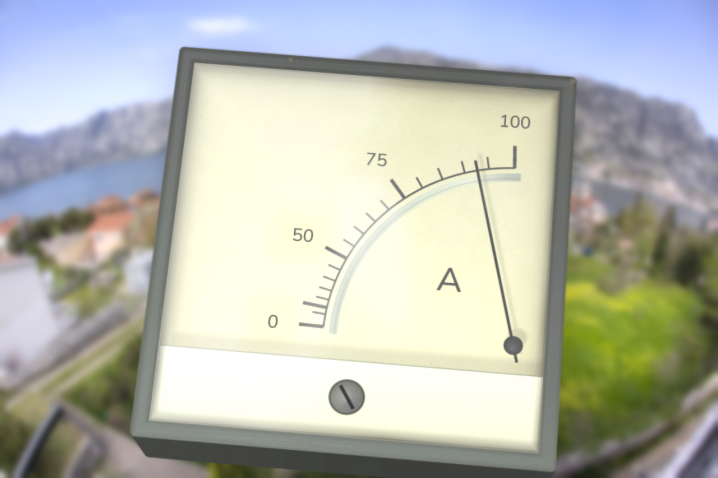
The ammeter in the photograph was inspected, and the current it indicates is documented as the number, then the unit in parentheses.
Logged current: 92.5 (A)
